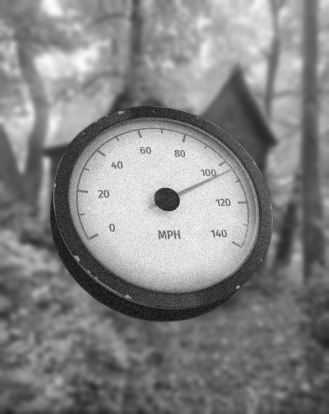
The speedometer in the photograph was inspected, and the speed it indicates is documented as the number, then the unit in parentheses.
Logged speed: 105 (mph)
